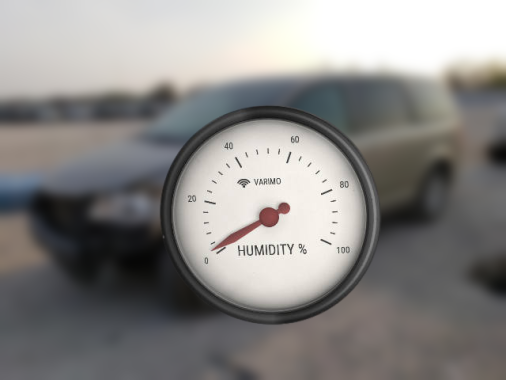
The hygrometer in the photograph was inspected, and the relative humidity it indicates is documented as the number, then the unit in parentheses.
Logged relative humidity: 2 (%)
